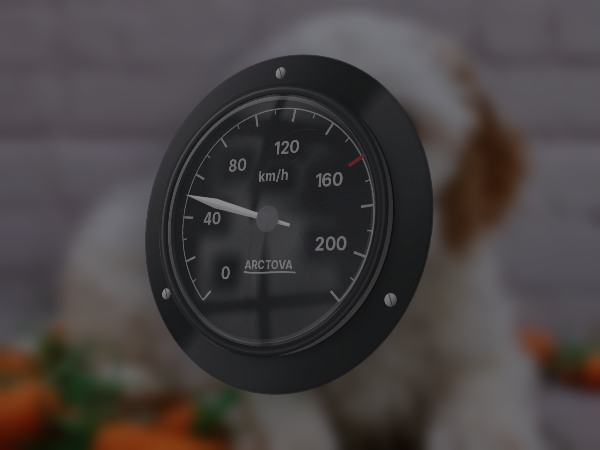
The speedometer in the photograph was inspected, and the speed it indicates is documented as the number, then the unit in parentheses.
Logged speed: 50 (km/h)
